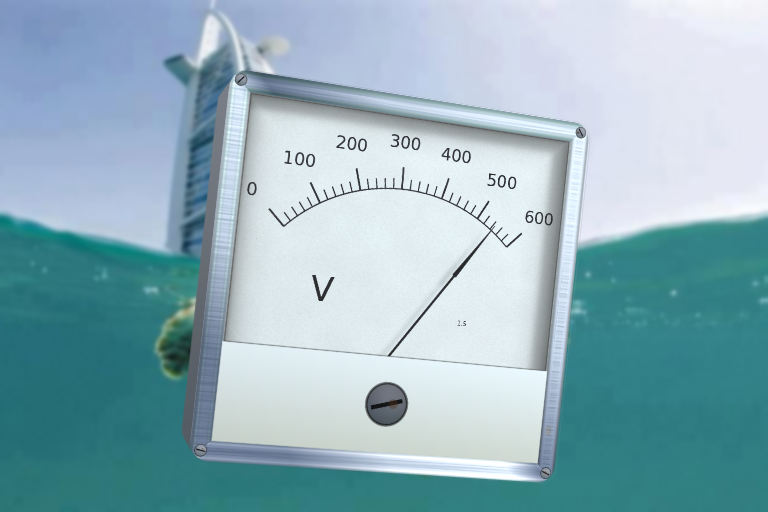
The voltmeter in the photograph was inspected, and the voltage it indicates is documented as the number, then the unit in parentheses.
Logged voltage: 540 (V)
